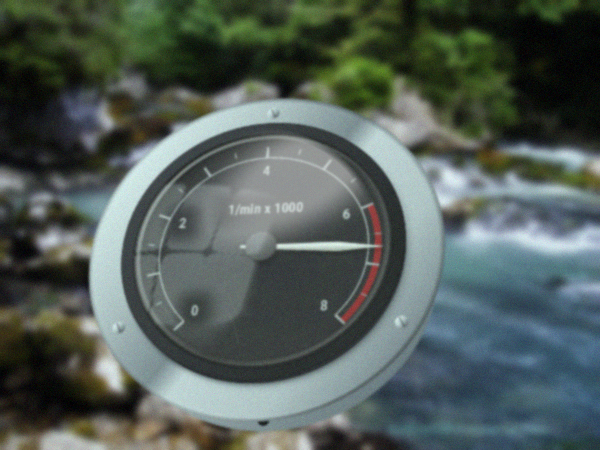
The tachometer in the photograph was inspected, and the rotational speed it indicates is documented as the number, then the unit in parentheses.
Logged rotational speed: 6750 (rpm)
